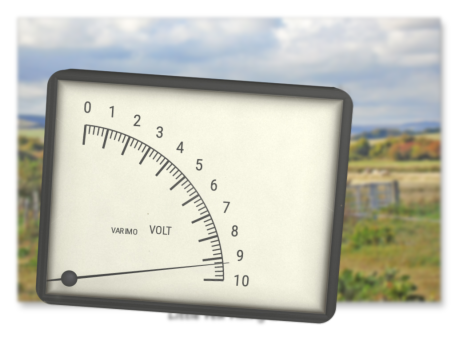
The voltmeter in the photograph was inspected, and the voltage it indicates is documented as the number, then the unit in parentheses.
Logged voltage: 9.2 (V)
